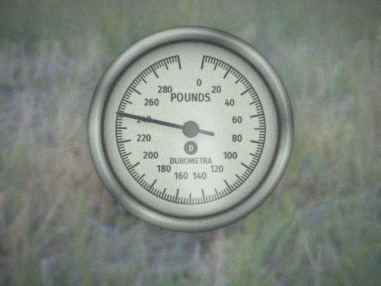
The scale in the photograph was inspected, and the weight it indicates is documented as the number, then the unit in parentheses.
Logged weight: 240 (lb)
